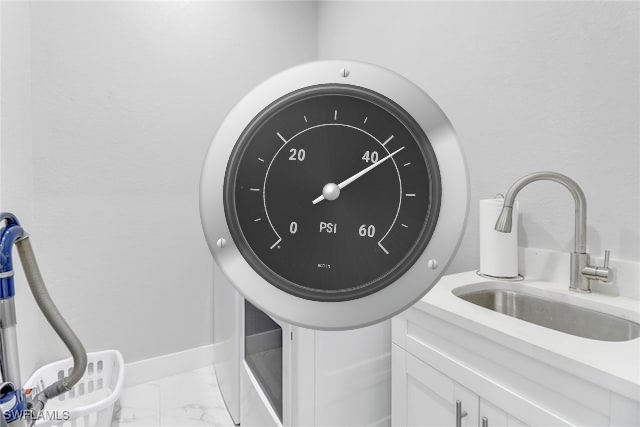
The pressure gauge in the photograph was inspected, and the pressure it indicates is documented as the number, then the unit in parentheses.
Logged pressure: 42.5 (psi)
